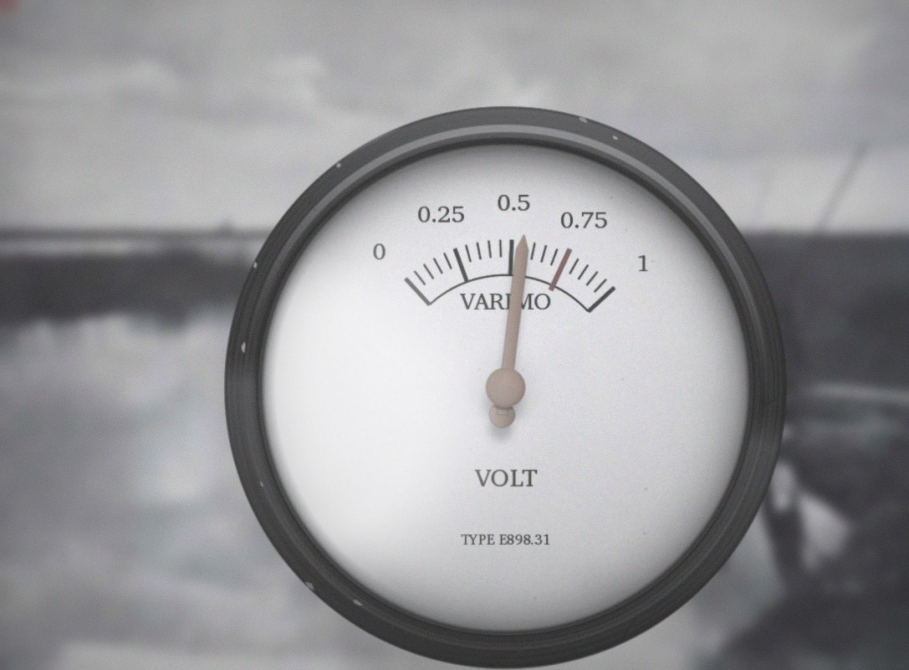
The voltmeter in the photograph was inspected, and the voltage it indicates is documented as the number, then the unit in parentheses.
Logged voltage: 0.55 (V)
